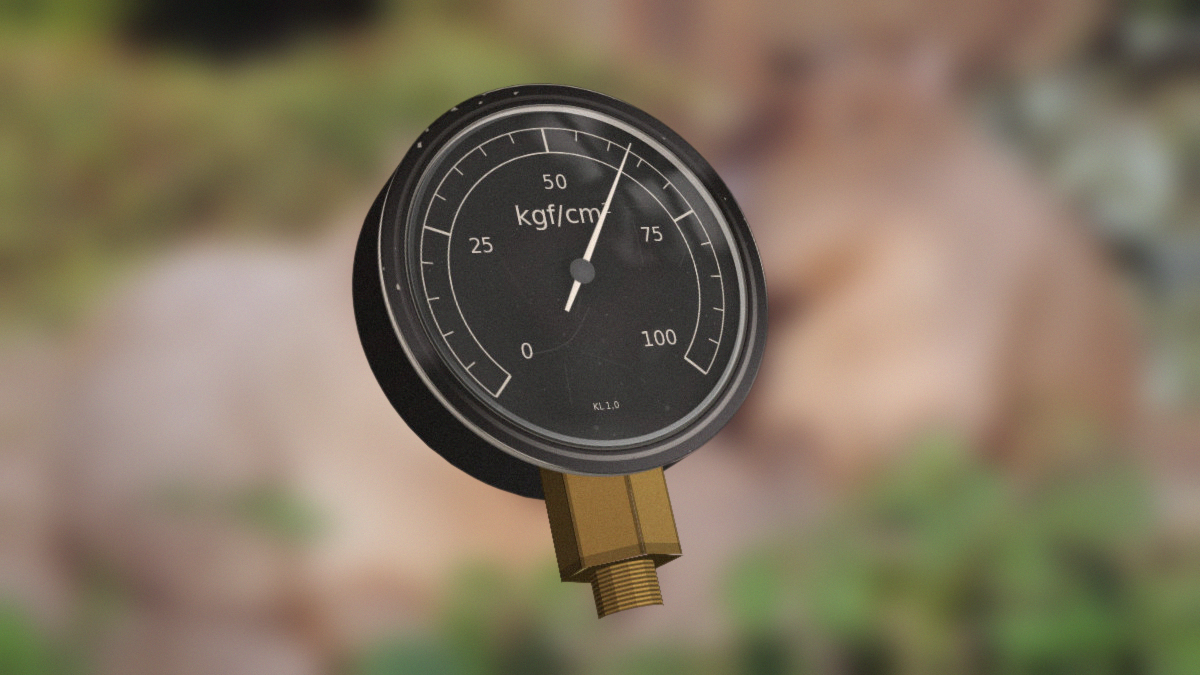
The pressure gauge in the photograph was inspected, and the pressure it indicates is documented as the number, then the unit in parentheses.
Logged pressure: 62.5 (kg/cm²)
